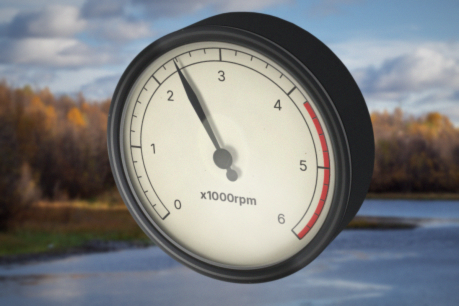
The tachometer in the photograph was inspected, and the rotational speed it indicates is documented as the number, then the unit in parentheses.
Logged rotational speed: 2400 (rpm)
